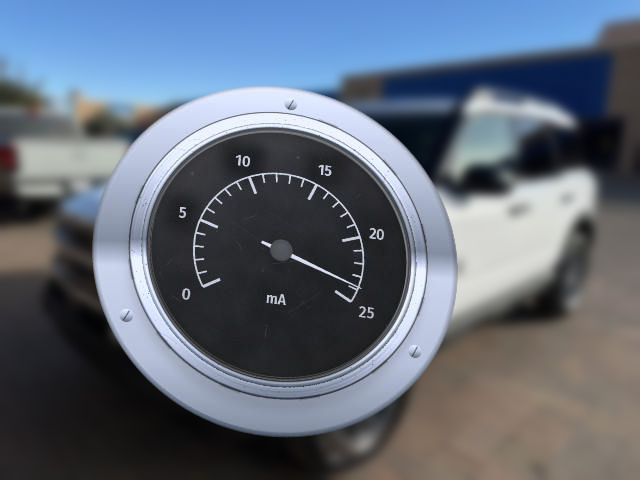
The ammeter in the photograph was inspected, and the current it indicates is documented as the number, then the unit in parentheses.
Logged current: 24 (mA)
